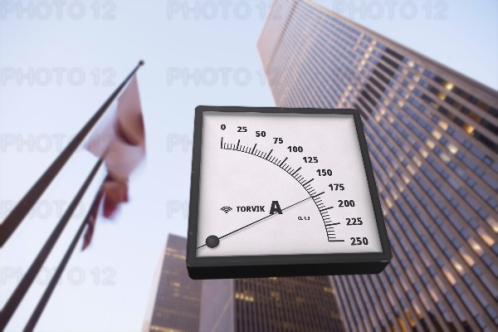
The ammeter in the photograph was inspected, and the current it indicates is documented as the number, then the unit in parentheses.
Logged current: 175 (A)
